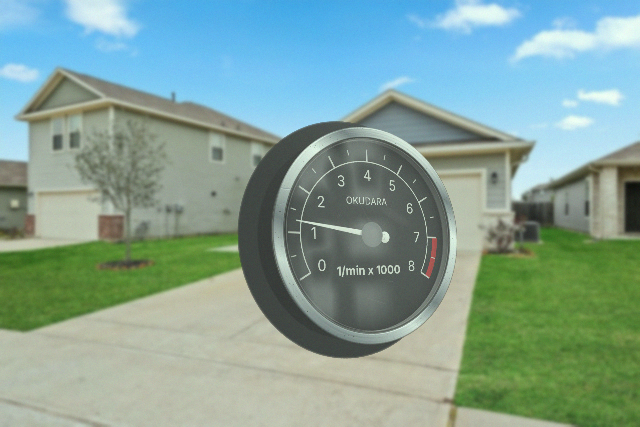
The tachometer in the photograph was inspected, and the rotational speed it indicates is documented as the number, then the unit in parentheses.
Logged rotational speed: 1250 (rpm)
